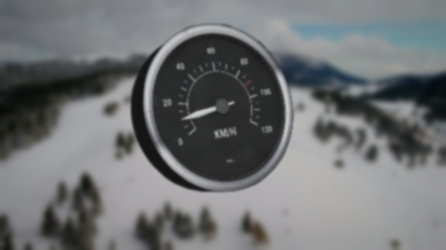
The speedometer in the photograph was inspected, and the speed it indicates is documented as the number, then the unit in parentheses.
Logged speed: 10 (km/h)
